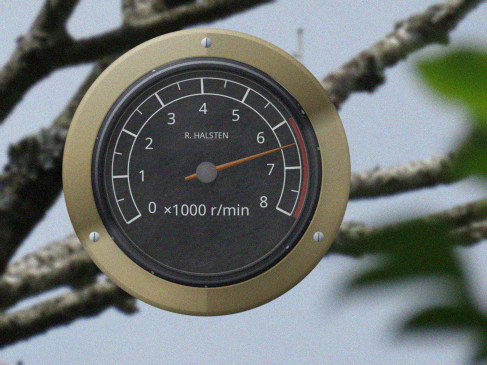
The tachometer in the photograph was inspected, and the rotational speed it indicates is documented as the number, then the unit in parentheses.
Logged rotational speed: 6500 (rpm)
